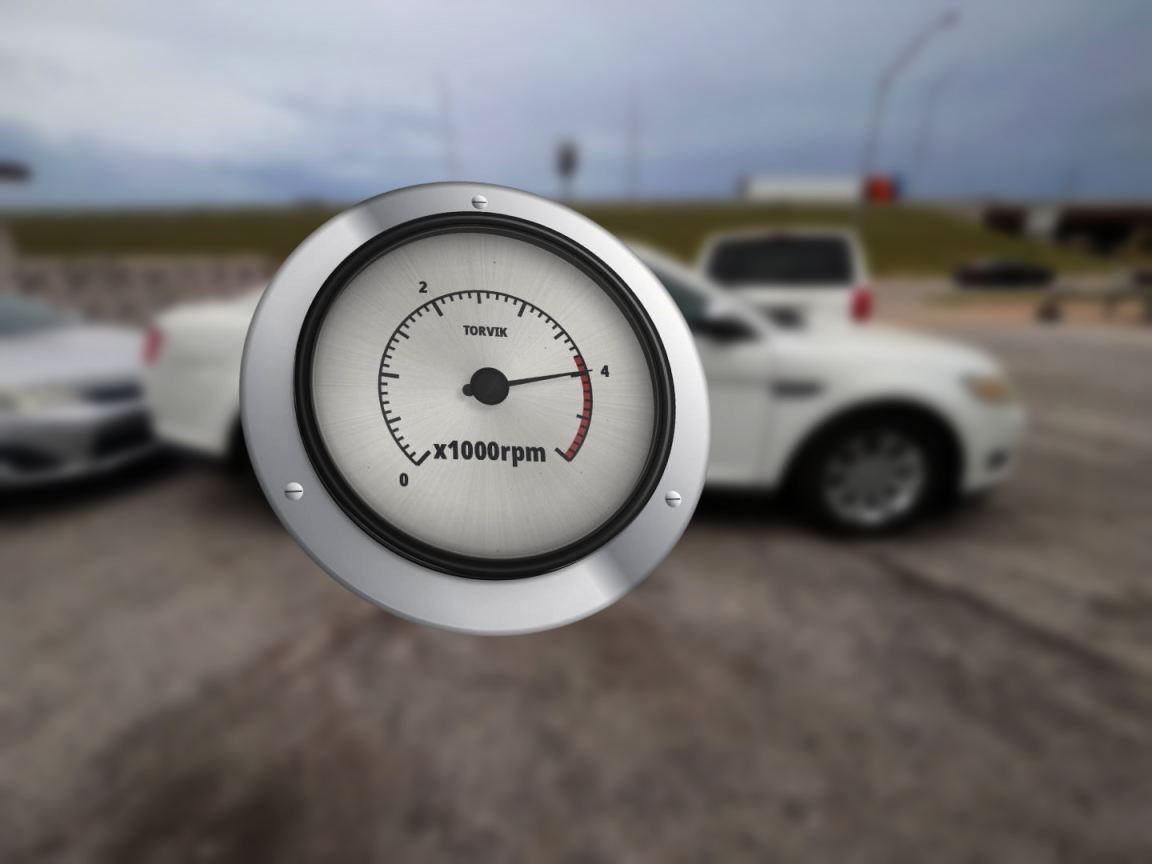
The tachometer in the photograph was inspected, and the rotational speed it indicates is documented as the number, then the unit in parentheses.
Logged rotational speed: 4000 (rpm)
